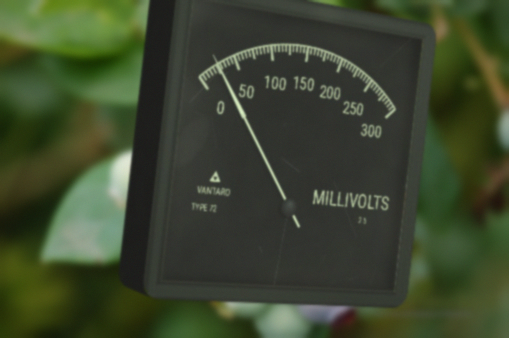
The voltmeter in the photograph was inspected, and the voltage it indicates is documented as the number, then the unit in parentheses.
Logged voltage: 25 (mV)
